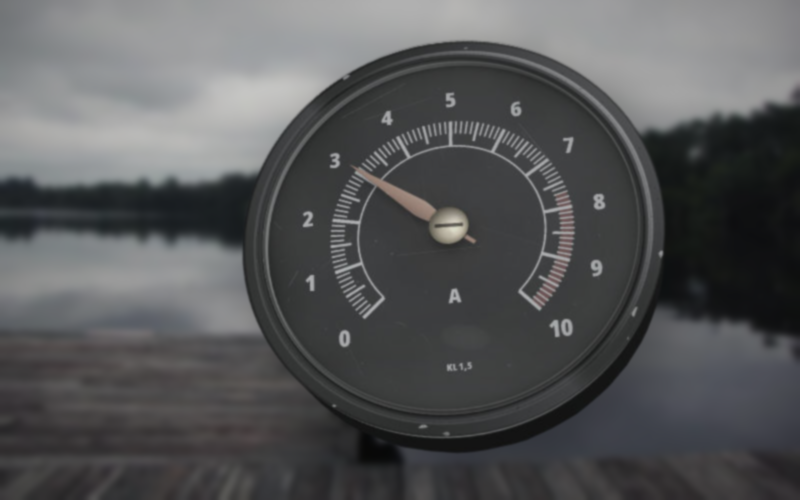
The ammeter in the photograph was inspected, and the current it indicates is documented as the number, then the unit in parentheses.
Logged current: 3 (A)
